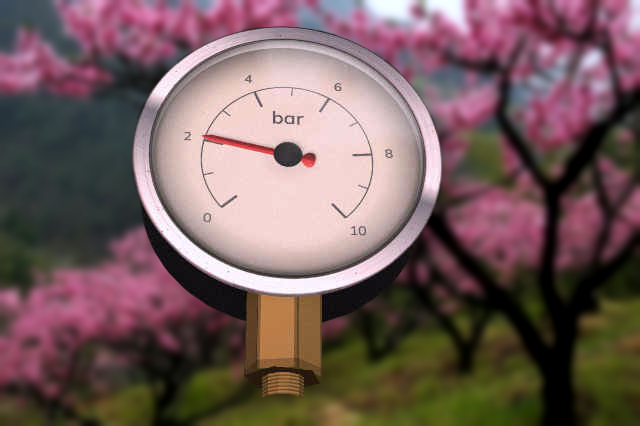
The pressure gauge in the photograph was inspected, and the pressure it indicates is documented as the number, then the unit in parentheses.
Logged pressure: 2 (bar)
